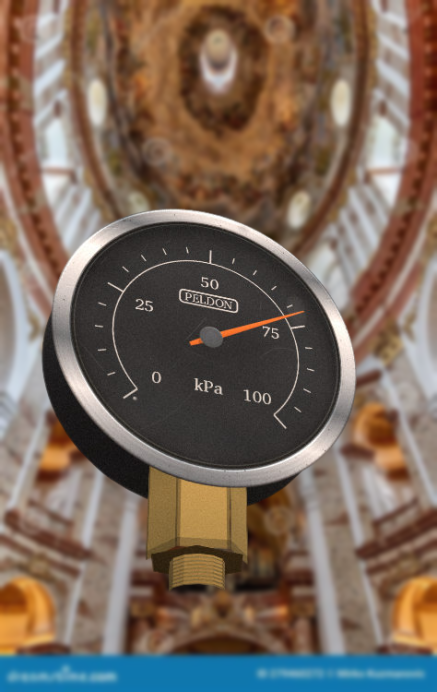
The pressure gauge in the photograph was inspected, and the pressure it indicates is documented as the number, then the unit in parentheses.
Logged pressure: 72.5 (kPa)
